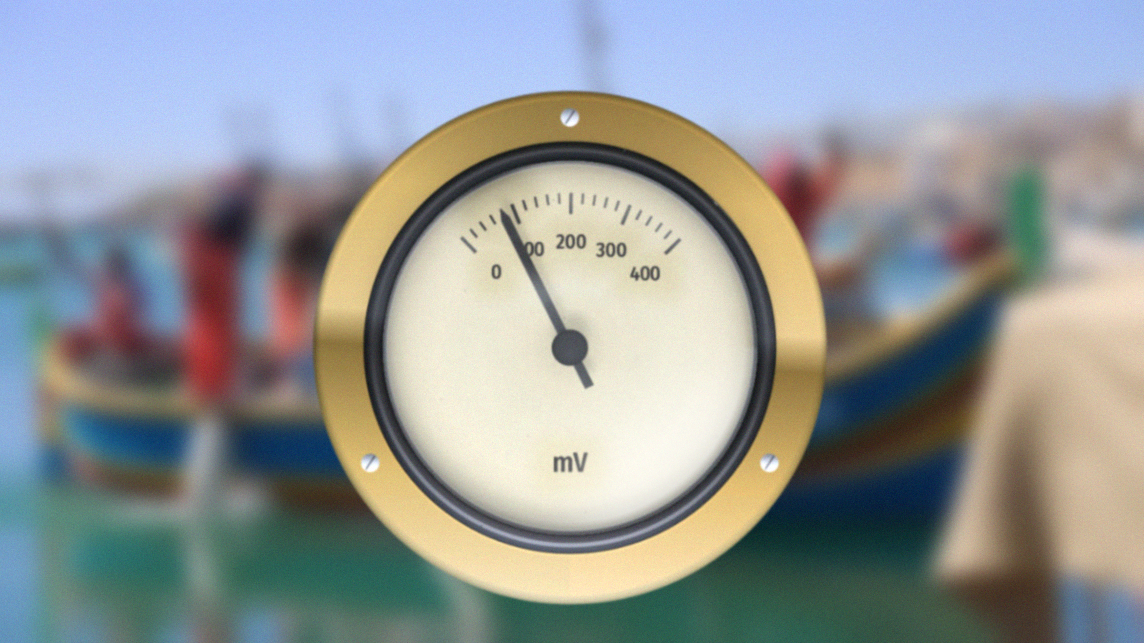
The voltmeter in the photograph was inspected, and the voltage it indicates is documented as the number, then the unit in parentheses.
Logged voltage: 80 (mV)
